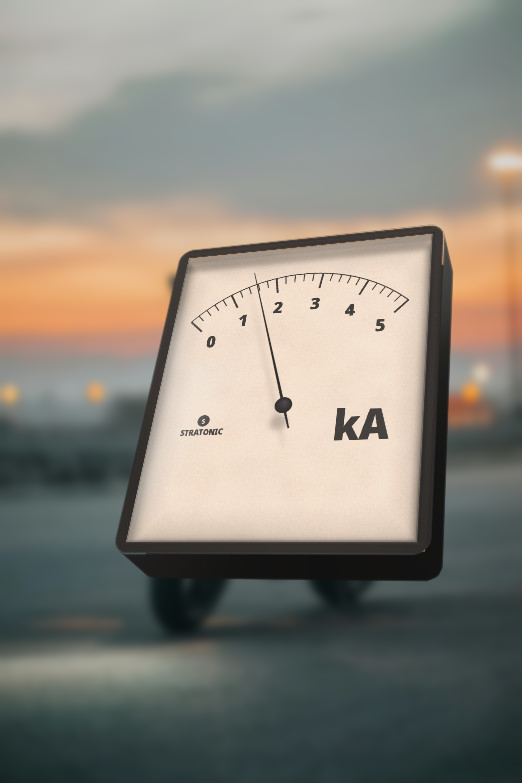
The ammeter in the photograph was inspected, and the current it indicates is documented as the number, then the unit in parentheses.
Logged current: 1.6 (kA)
